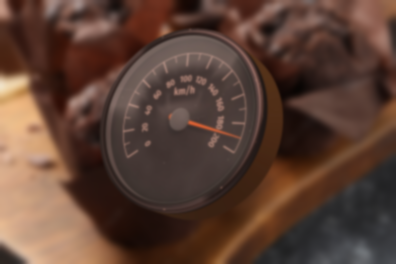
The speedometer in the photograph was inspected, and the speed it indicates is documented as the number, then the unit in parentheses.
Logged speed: 190 (km/h)
